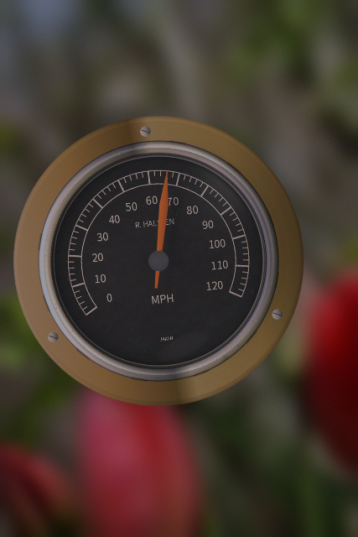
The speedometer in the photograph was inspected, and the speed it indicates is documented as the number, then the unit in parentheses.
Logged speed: 66 (mph)
